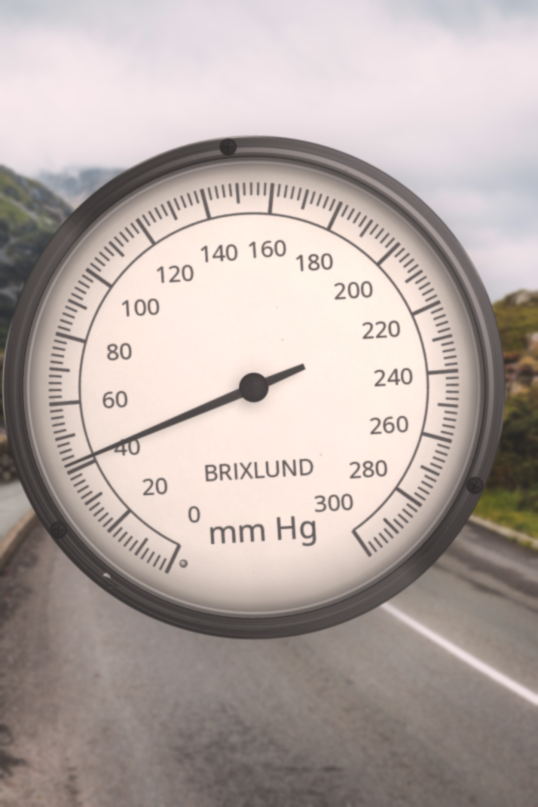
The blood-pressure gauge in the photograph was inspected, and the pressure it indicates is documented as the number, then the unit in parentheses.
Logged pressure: 42 (mmHg)
